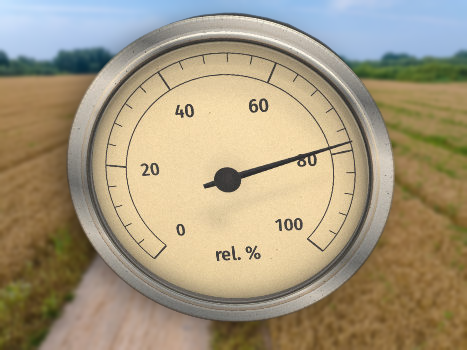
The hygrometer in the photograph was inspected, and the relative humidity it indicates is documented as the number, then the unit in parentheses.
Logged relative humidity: 78 (%)
